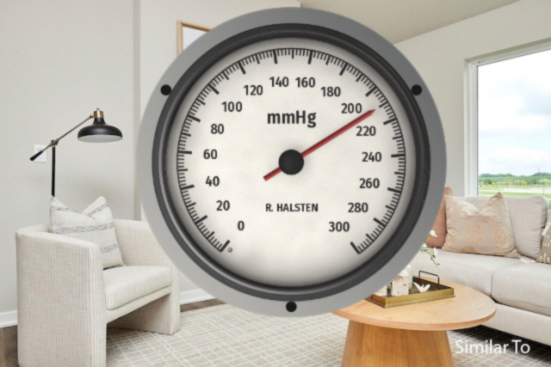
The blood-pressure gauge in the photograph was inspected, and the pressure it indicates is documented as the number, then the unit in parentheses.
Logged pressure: 210 (mmHg)
